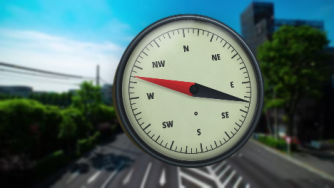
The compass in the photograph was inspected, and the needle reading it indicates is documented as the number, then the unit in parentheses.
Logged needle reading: 290 (°)
